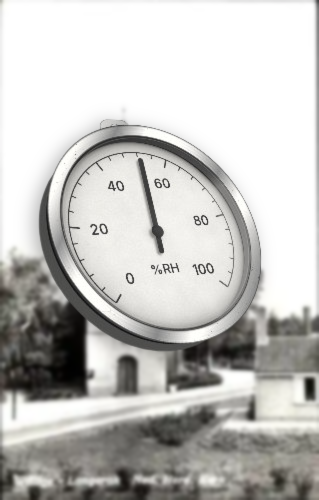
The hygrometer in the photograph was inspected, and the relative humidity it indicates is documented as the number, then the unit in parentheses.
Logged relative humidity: 52 (%)
